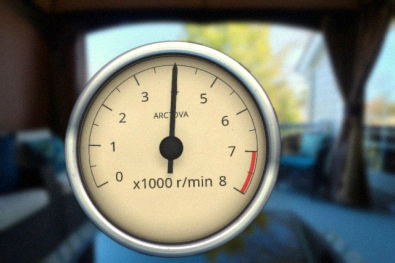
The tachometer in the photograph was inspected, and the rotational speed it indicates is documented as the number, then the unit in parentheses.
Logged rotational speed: 4000 (rpm)
